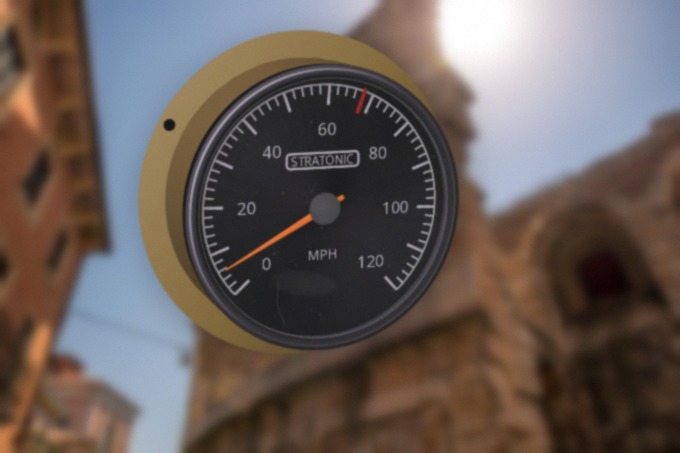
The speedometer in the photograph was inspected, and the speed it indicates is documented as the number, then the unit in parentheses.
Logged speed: 6 (mph)
